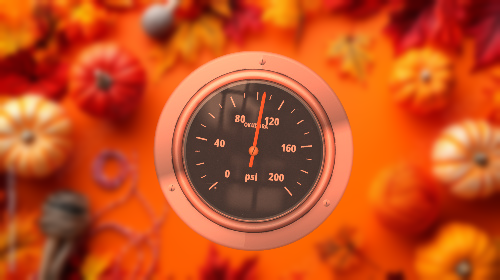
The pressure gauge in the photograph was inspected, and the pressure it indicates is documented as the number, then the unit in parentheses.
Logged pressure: 105 (psi)
